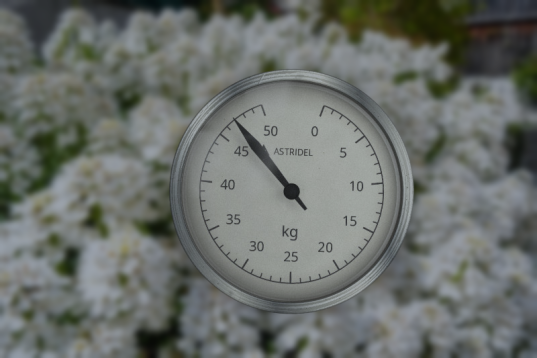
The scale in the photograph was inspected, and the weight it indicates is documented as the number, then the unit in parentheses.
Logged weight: 47 (kg)
